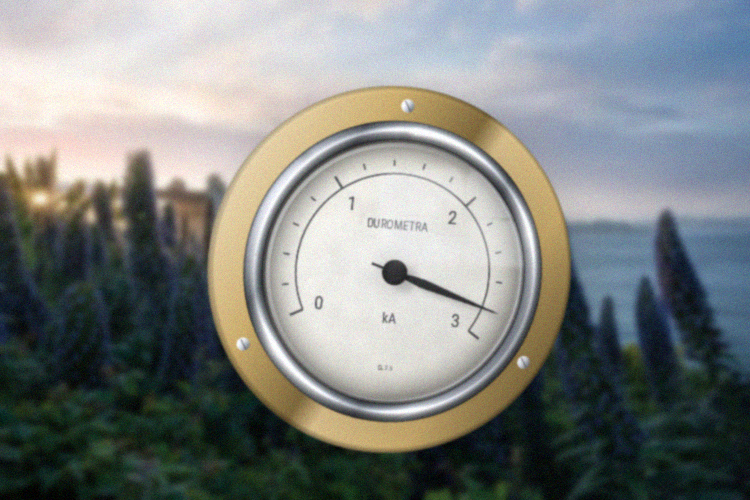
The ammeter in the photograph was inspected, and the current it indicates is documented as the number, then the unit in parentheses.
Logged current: 2.8 (kA)
